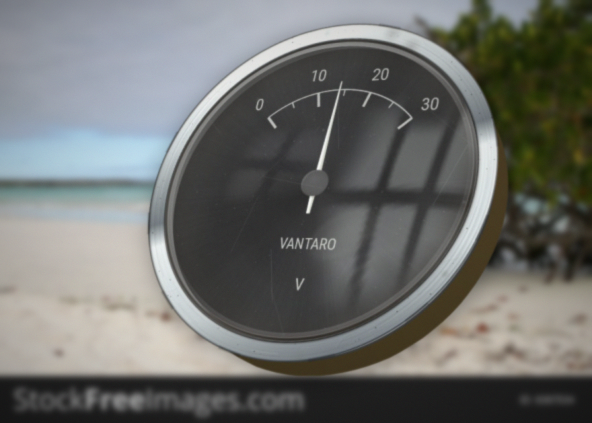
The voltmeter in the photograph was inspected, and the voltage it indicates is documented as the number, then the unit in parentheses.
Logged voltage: 15 (V)
